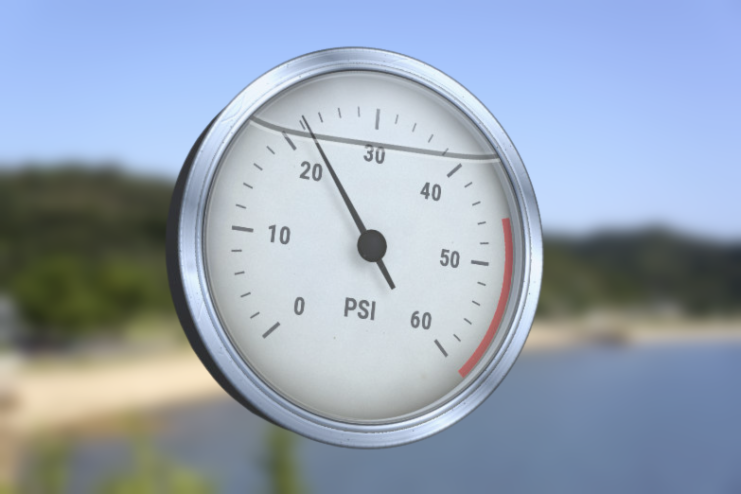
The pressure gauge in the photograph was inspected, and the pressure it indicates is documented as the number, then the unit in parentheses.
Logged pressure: 22 (psi)
